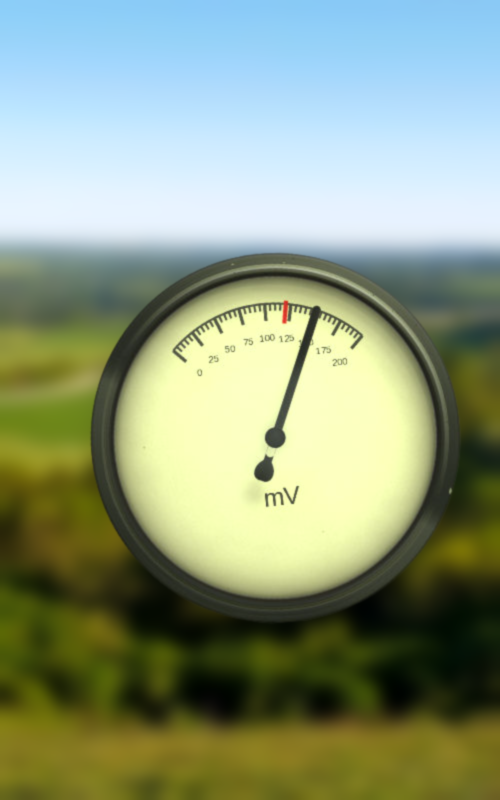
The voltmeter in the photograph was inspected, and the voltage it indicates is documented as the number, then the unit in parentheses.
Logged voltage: 150 (mV)
